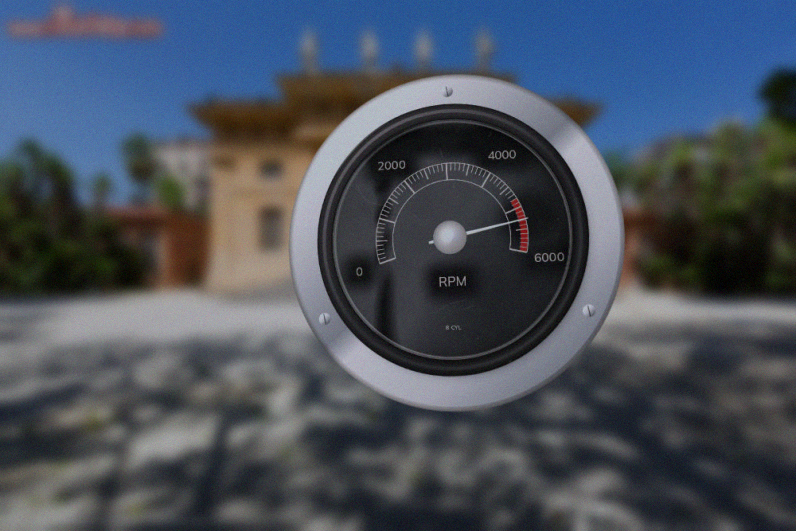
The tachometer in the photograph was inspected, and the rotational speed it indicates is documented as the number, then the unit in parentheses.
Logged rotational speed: 5300 (rpm)
